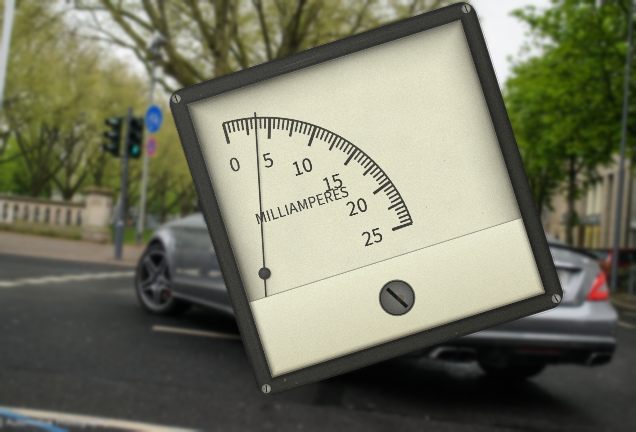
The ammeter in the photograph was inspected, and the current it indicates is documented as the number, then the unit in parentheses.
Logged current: 3.5 (mA)
